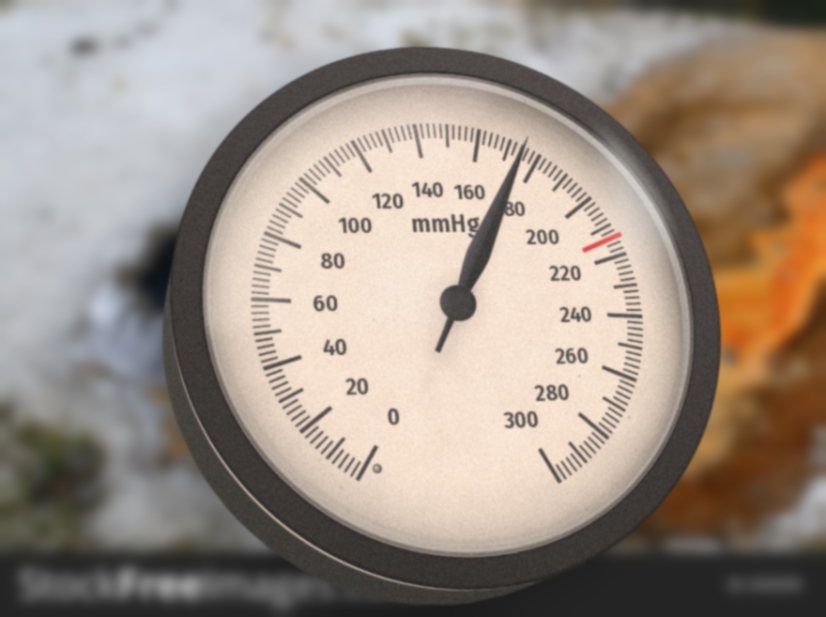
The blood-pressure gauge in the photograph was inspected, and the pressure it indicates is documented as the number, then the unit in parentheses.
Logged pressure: 174 (mmHg)
